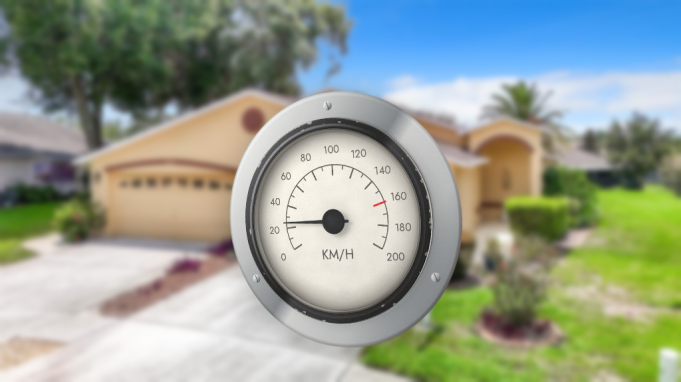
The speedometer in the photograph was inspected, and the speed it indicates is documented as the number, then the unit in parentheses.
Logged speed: 25 (km/h)
